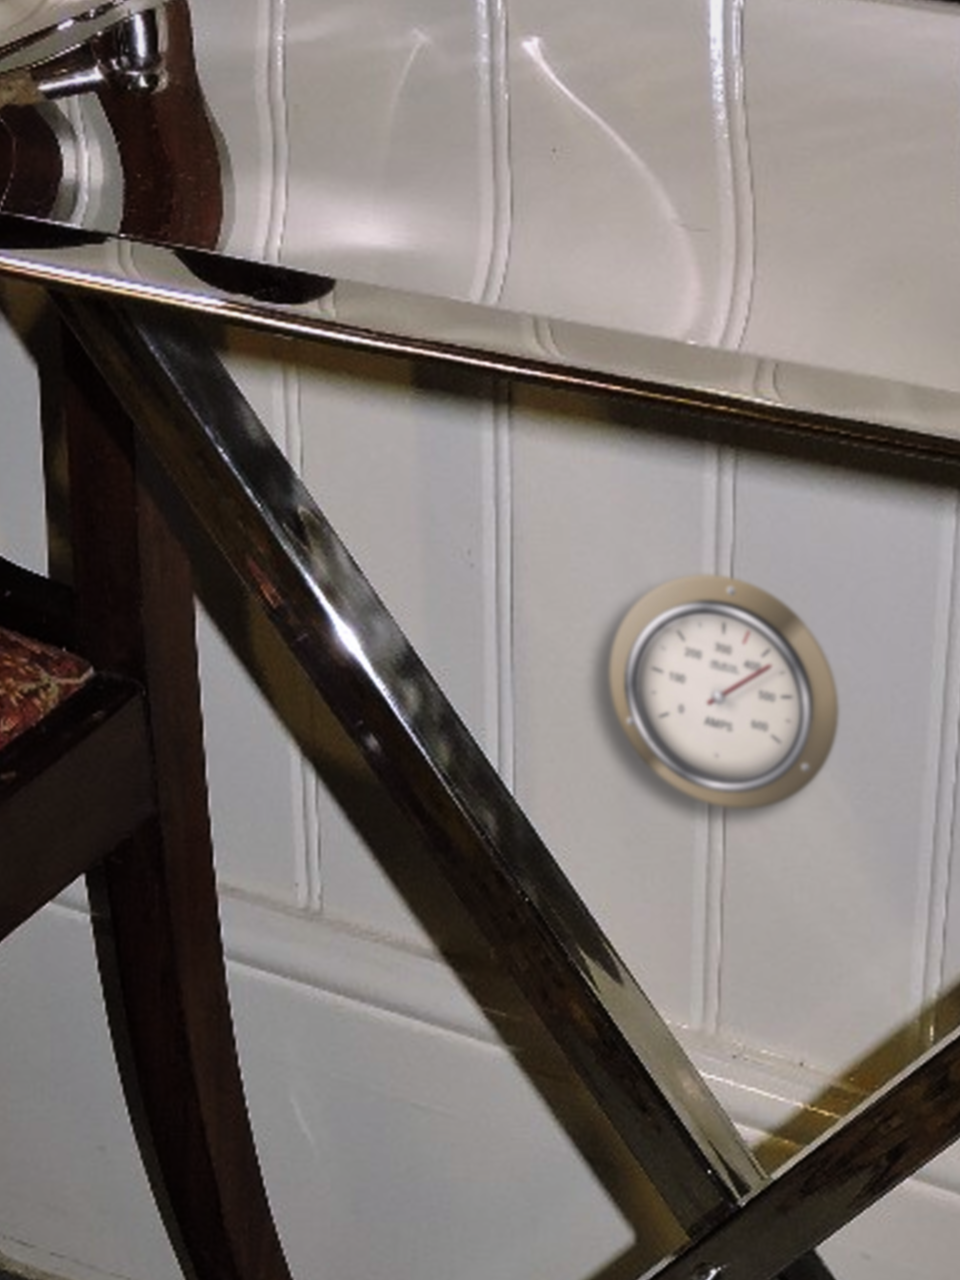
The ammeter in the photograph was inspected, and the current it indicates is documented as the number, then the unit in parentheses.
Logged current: 425 (A)
